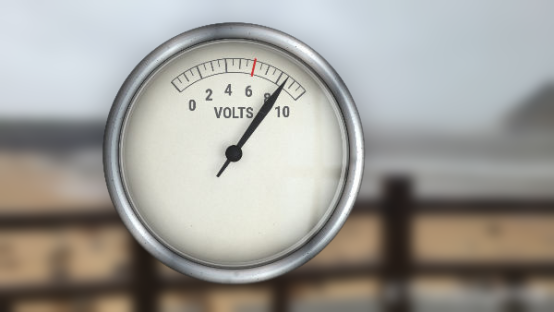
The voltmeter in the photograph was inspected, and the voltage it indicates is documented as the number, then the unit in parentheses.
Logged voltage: 8.5 (V)
